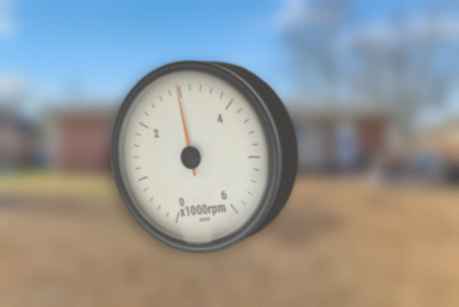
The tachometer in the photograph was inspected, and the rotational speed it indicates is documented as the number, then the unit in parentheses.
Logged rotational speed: 3000 (rpm)
